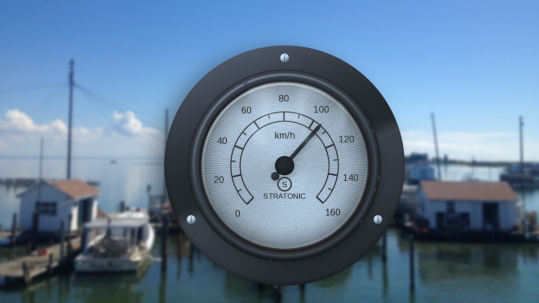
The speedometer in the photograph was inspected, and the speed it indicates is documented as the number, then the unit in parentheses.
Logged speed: 105 (km/h)
